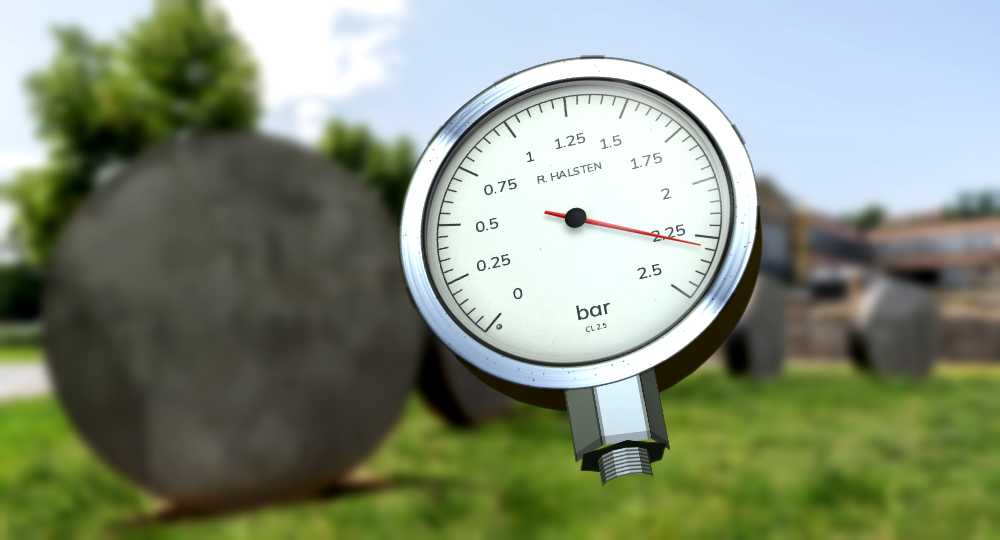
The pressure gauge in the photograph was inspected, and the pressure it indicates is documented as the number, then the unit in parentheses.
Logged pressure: 2.3 (bar)
